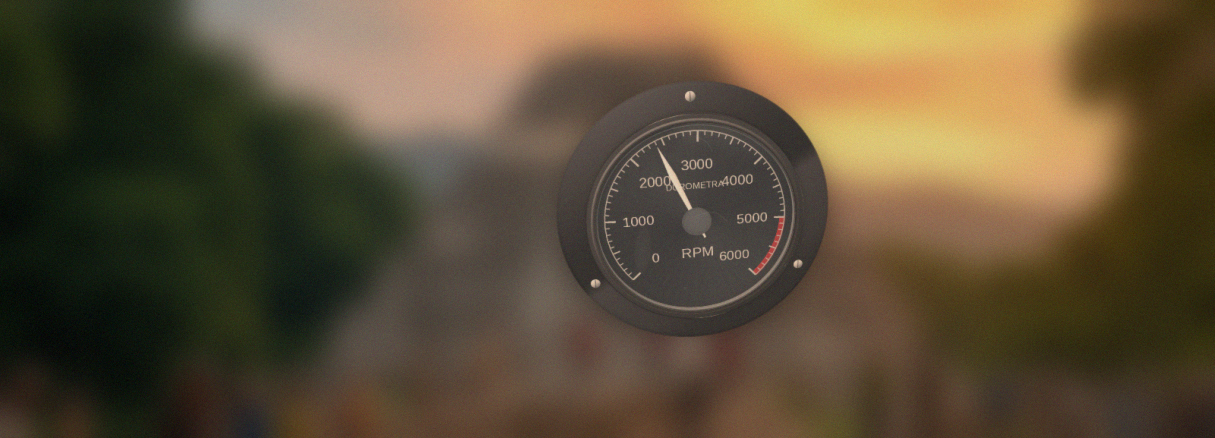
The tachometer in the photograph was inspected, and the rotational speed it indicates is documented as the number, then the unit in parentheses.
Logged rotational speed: 2400 (rpm)
